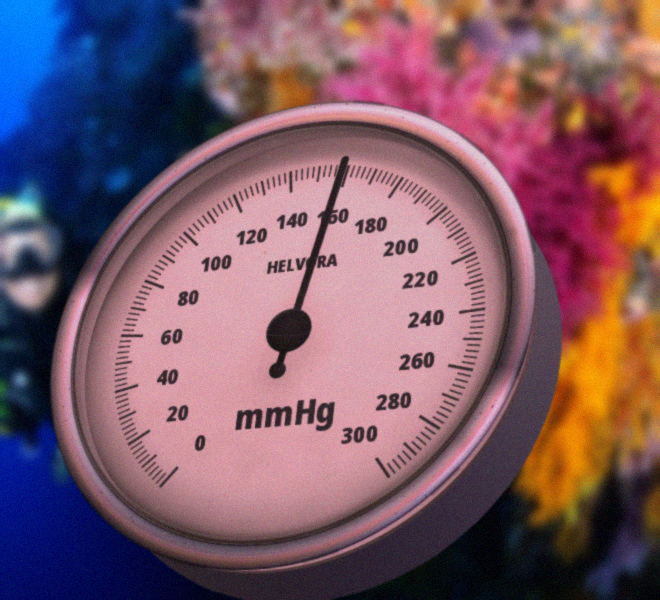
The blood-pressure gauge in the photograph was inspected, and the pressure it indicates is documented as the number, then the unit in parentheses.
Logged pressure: 160 (mmHg)
